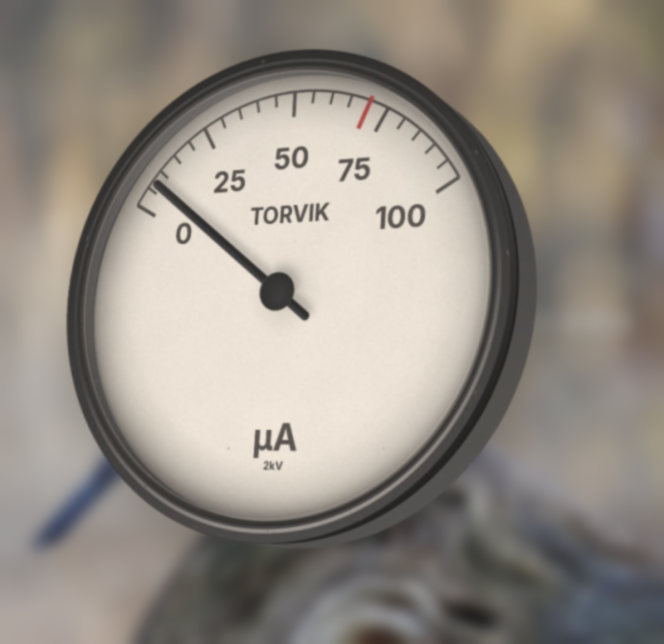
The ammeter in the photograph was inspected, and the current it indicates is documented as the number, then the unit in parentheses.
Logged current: 7.5 (µA)
